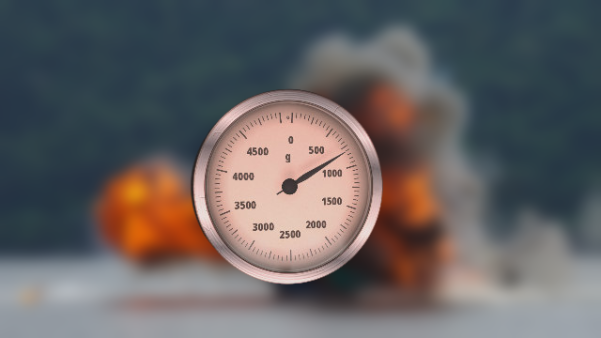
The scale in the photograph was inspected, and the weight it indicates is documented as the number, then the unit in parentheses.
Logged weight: 800 (g)
